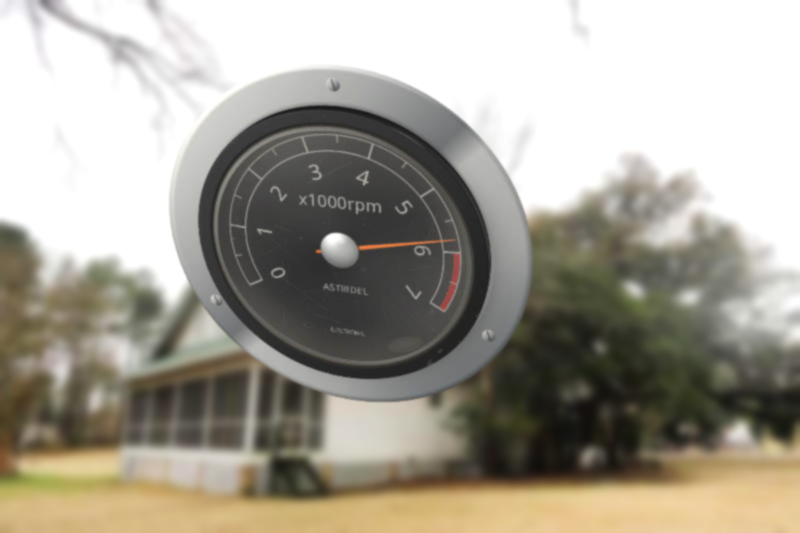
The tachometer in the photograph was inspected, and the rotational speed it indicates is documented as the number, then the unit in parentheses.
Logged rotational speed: 5750 (rpm)
